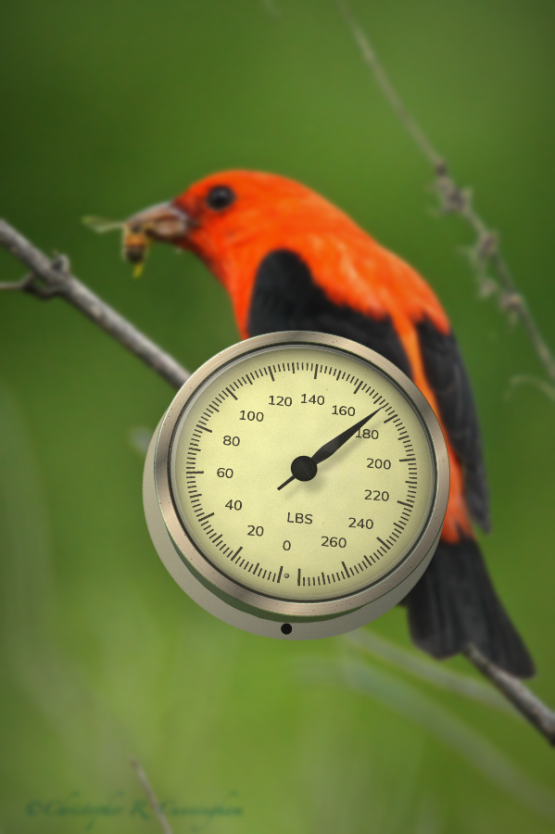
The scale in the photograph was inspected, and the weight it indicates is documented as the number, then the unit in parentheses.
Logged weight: 174 (lb)
